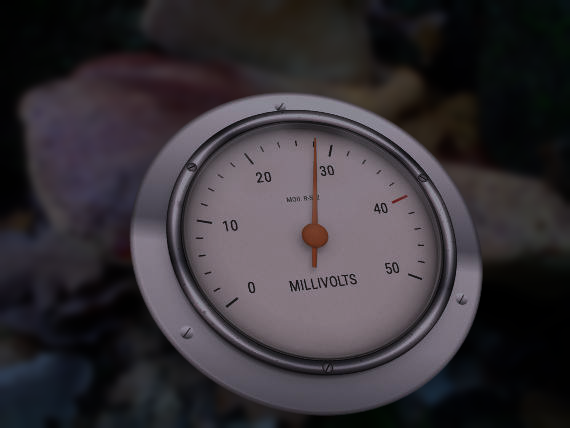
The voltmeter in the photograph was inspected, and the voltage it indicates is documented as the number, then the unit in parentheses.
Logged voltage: 28 (mV)
